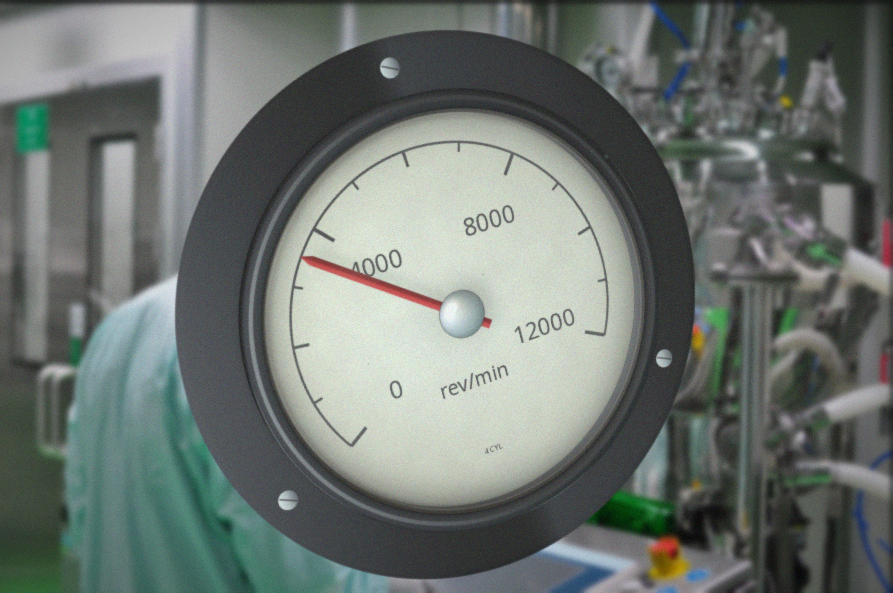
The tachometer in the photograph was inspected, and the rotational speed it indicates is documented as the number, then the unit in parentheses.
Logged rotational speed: 3500 (rpm)
